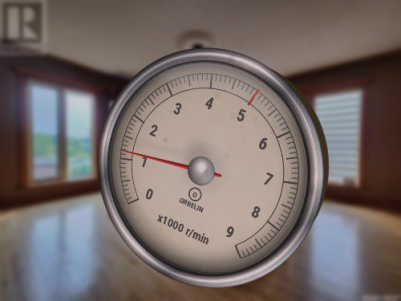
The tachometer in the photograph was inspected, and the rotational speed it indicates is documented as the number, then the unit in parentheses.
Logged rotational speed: 1200 (rpm)
